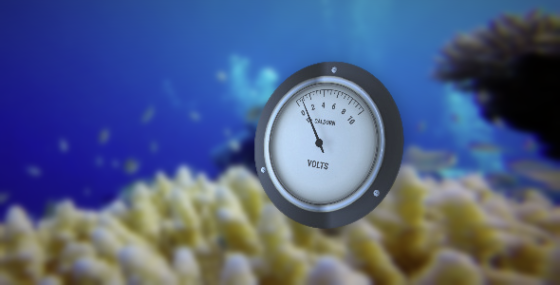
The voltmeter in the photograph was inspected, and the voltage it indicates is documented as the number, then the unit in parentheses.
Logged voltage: 1 (V)
